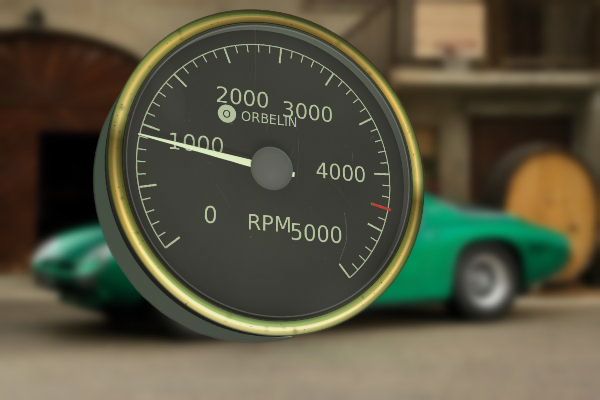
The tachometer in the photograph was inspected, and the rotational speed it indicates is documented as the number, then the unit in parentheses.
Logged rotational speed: 900 (rpm)
